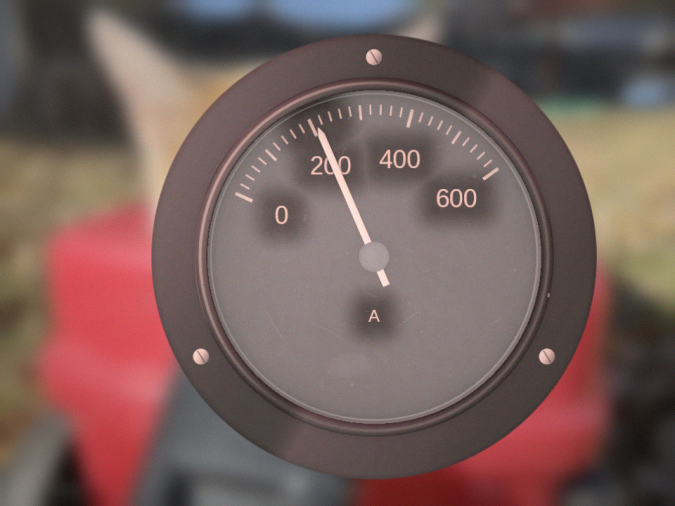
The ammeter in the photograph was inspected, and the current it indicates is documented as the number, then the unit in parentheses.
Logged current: 210 (A)
